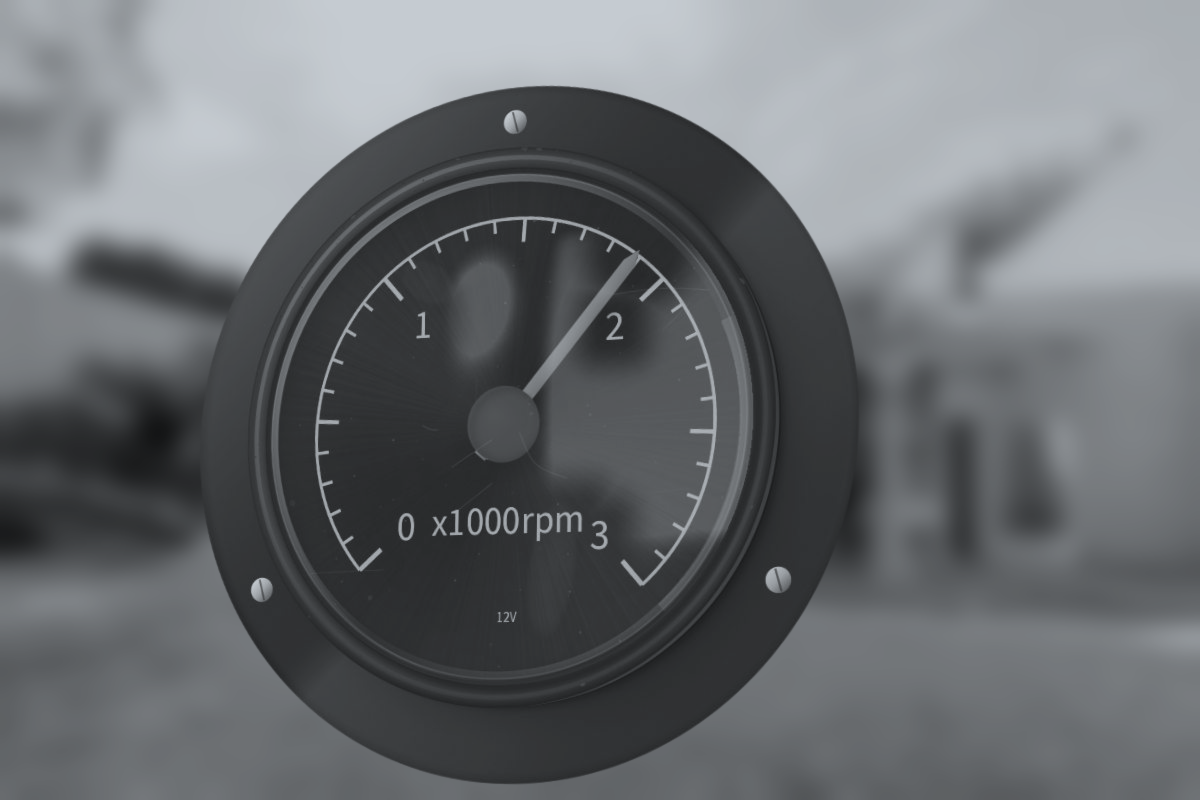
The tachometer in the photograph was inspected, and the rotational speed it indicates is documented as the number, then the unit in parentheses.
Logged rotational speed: 1900 (rpm)
